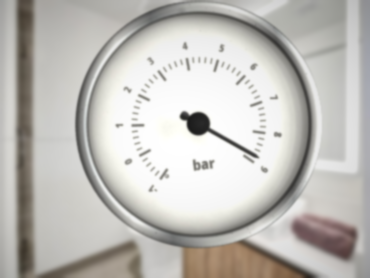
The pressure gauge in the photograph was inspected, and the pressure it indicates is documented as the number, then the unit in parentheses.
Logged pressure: 8.8 (bar)
